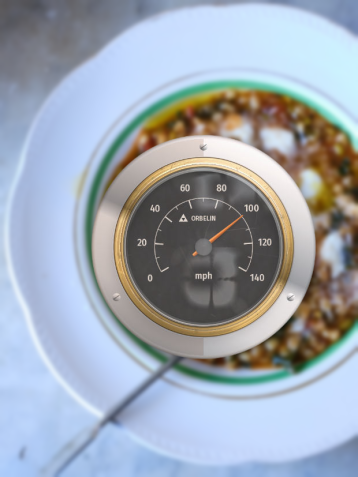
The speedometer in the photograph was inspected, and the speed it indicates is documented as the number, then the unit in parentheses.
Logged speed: 100 (mph)
